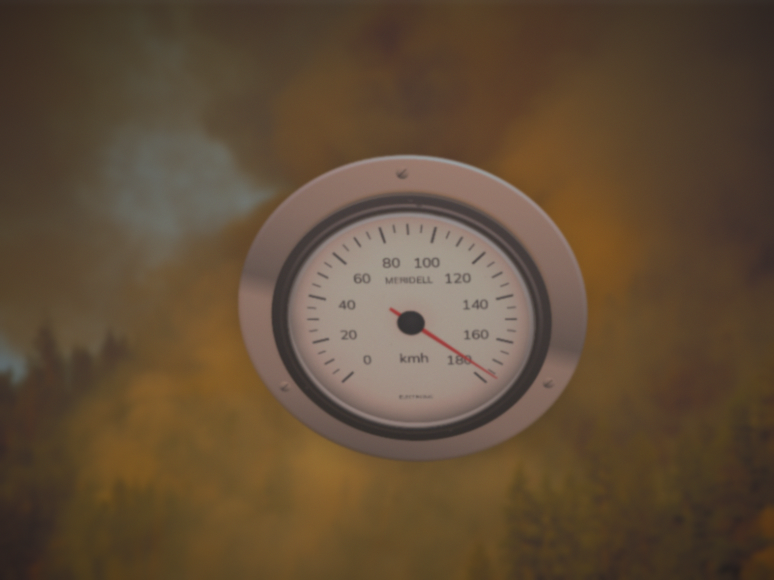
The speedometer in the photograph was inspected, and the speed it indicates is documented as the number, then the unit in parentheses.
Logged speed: 175 (km/h)
